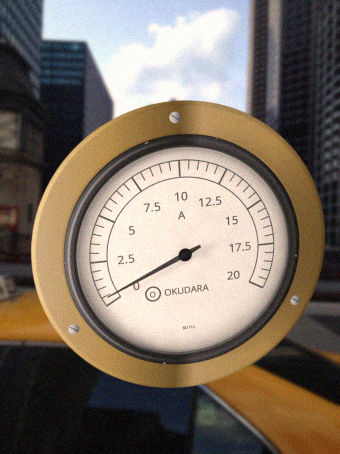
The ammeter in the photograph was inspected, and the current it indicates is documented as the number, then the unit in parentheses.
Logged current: 0.5 (A)
